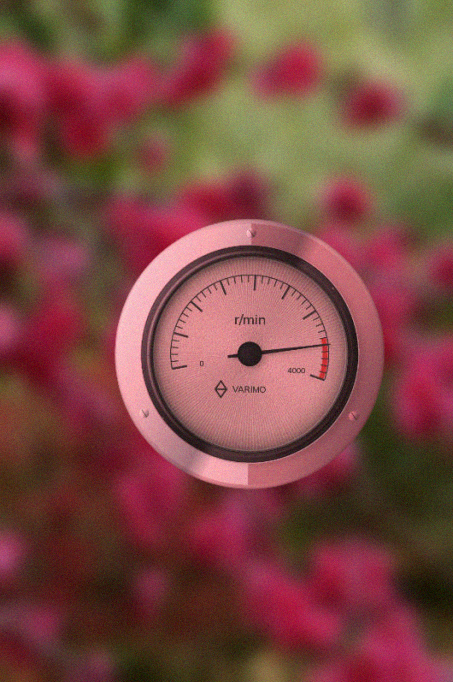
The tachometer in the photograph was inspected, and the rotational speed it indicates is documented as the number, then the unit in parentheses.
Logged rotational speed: 3500 (rpm)
